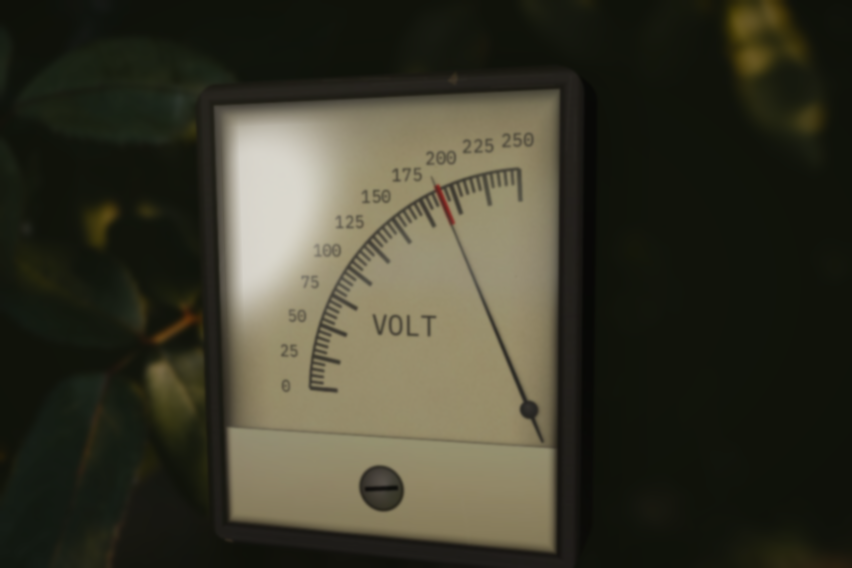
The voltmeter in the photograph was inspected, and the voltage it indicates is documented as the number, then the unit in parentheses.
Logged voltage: 190 (V)
